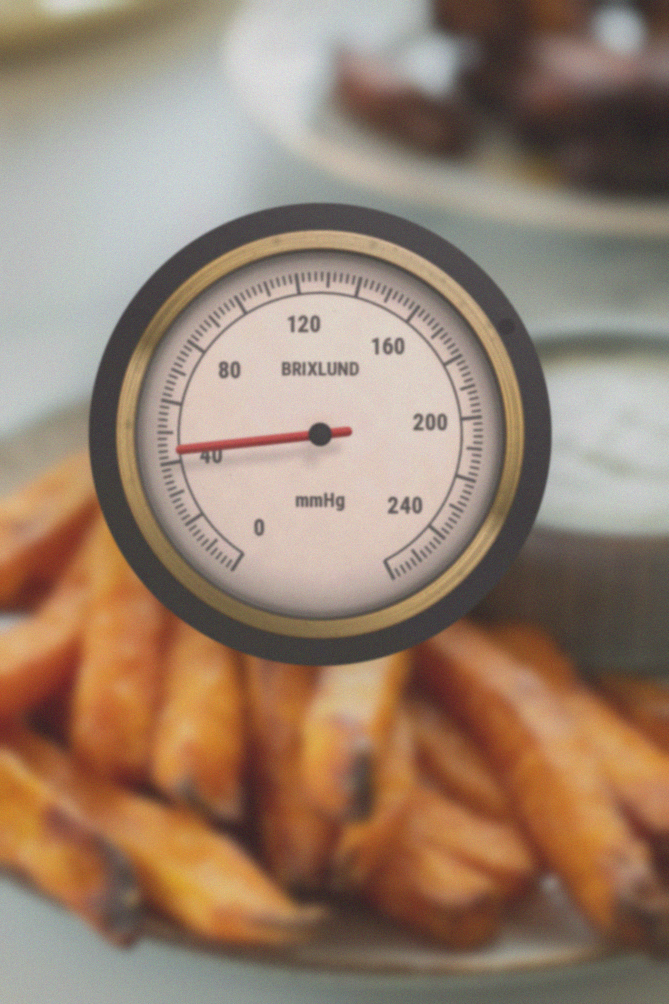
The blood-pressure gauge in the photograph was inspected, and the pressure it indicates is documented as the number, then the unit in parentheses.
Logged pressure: 44 (mmHg)
